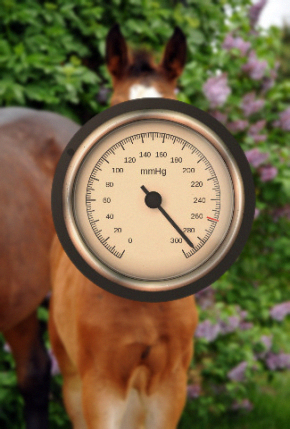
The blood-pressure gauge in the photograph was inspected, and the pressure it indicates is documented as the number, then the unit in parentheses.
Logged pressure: 290 (mmHg)
